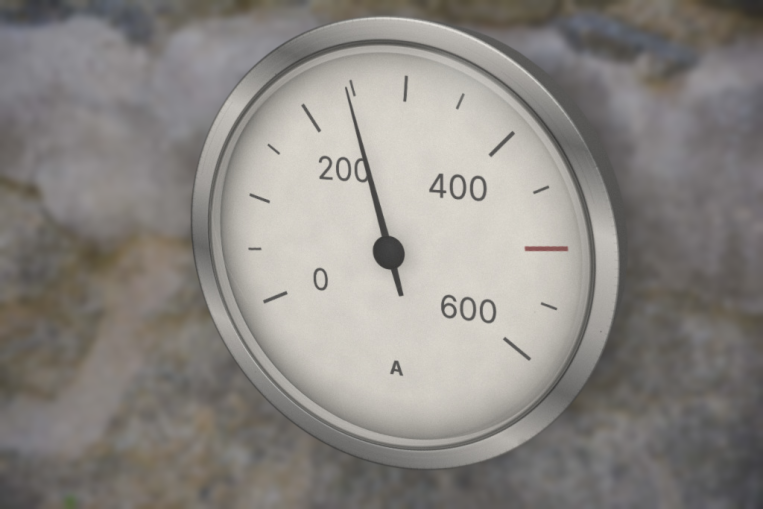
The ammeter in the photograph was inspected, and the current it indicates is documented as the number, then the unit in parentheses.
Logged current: 250 (A)
